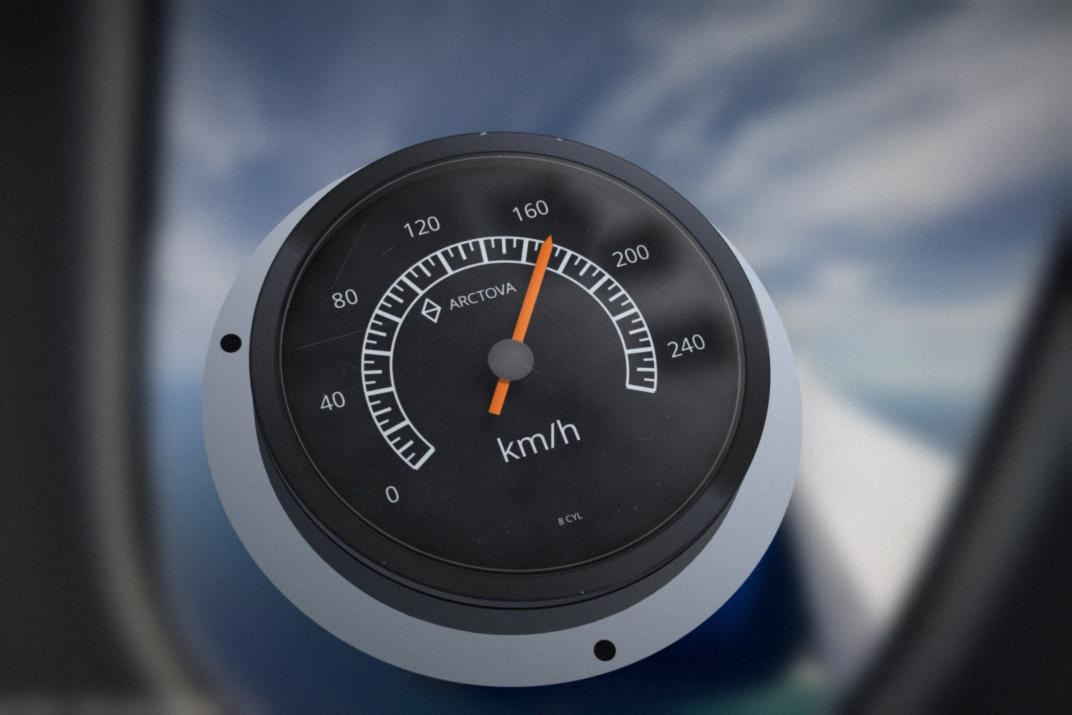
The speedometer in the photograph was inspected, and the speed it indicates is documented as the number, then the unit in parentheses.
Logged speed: 170 (km/h)
